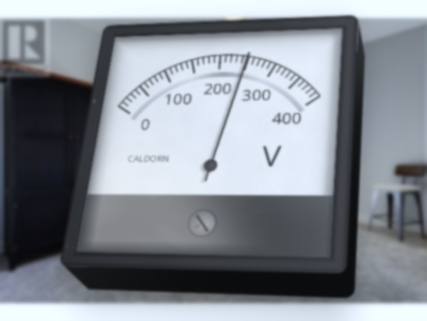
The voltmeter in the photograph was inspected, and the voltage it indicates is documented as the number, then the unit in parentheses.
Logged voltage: 250 (V)
